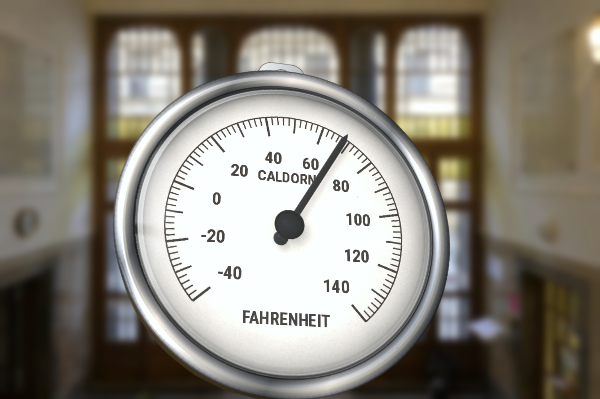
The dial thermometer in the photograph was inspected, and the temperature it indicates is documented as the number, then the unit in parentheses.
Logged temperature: 68 (°F)
